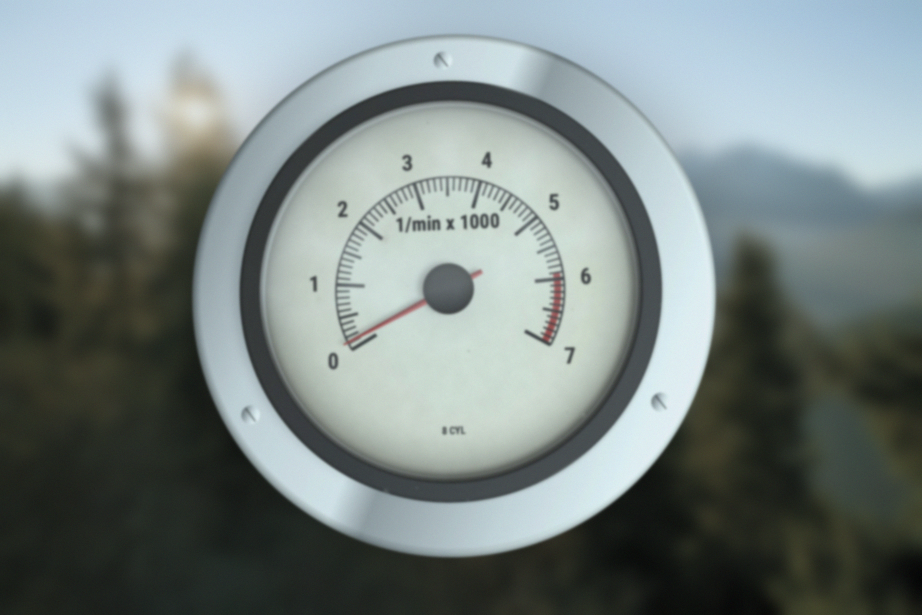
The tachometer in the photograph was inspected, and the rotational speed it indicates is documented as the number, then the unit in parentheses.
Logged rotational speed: 100 (rpm)
